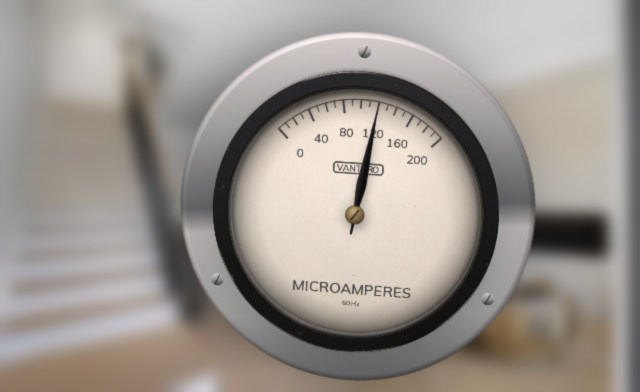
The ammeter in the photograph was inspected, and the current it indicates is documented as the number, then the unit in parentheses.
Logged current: 120 (µA)
